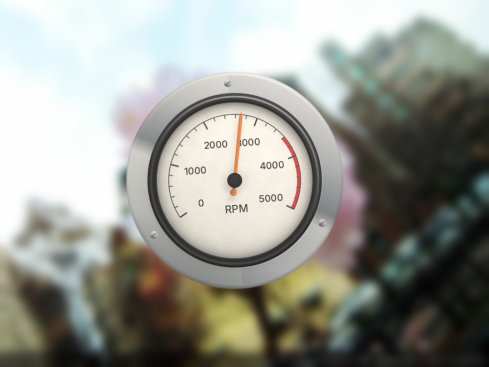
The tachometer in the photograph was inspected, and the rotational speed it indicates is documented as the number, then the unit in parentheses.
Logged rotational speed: 2700 (rpm)
